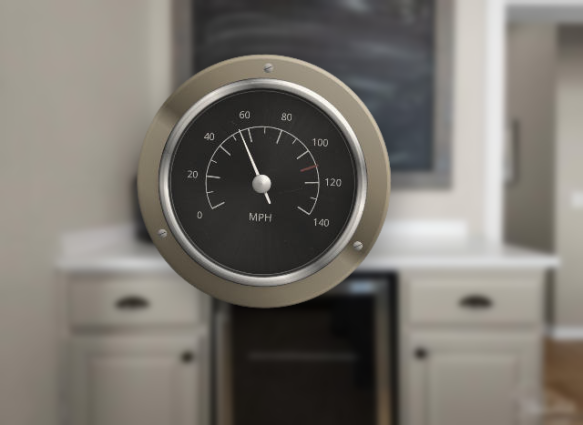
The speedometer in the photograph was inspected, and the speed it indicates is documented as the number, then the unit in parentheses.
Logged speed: 55 (mph)
